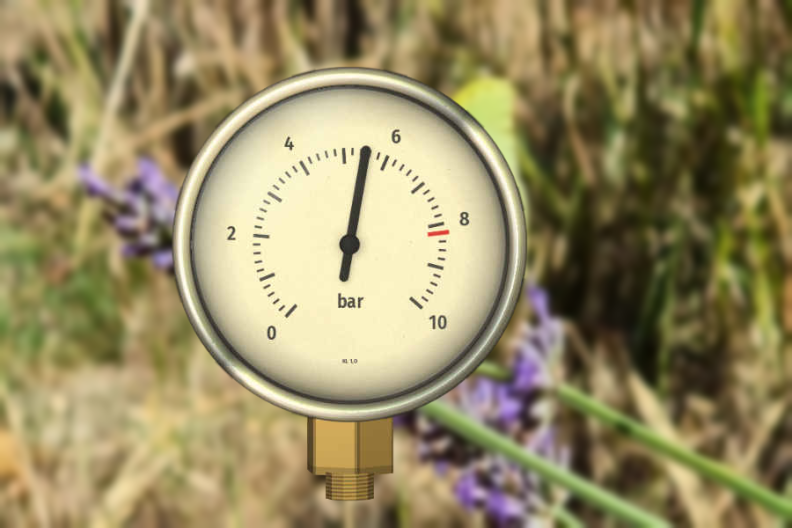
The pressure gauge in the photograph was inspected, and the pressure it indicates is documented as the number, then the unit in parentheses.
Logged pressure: 5.5 (bar)
